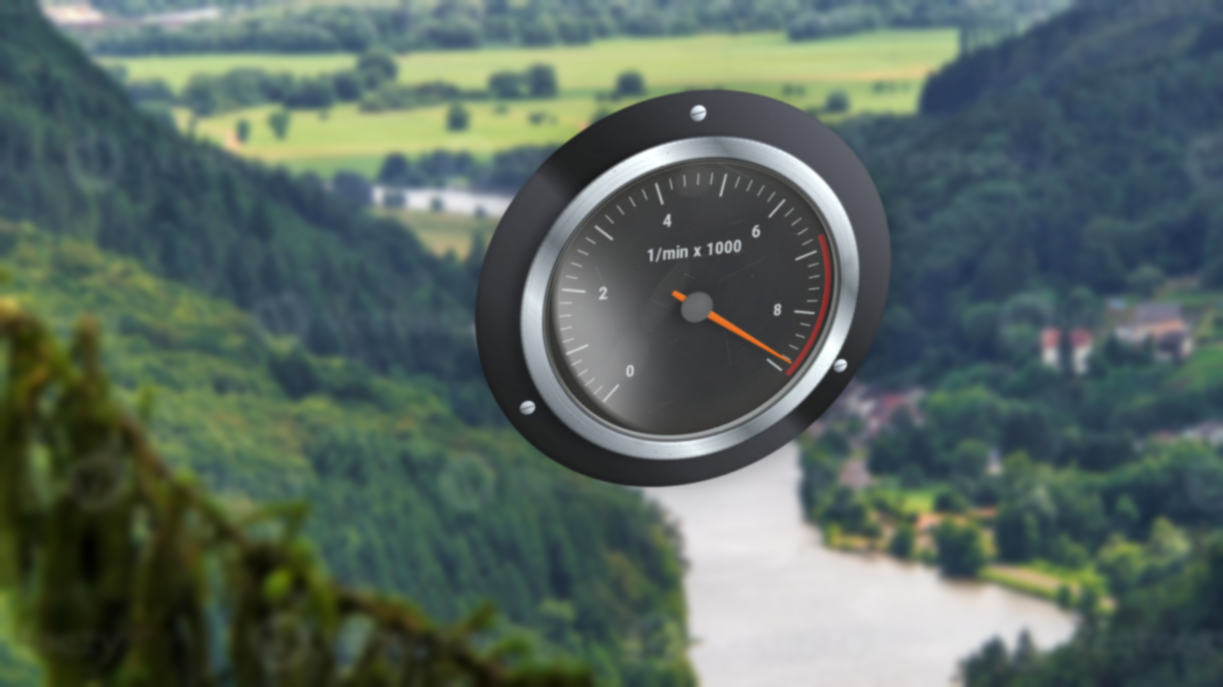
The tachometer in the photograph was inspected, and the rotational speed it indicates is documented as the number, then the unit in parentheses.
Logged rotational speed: 8800 (rpm)
